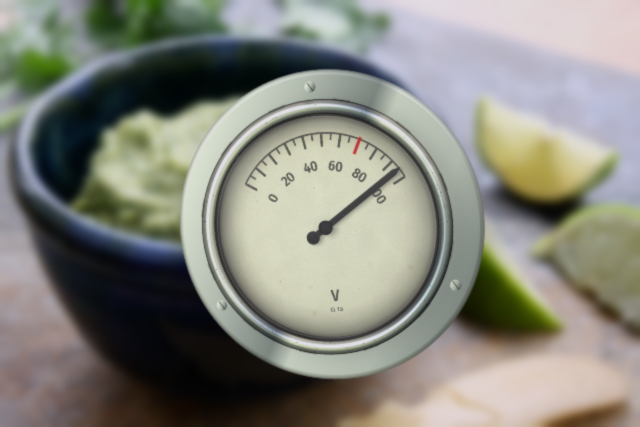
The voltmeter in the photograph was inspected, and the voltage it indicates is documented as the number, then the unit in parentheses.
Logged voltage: 95 (V)
